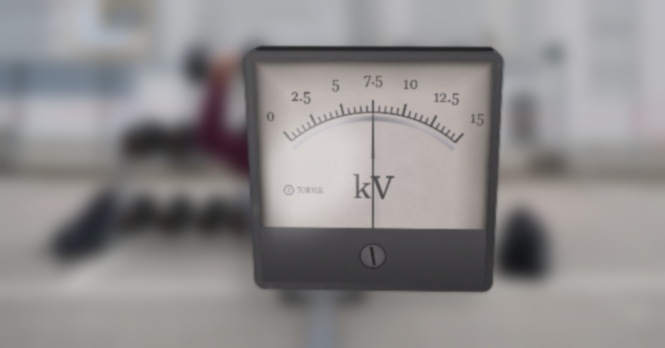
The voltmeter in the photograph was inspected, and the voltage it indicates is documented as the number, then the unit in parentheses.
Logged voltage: 7.5 (kV)
